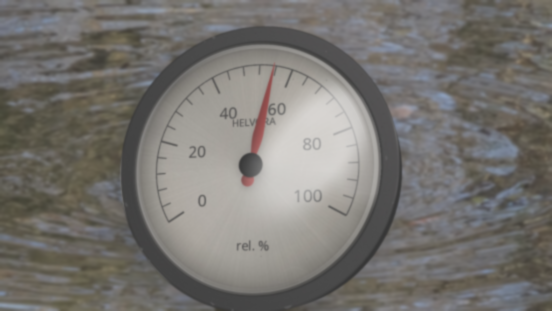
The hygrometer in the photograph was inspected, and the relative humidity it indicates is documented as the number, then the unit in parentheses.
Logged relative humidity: 56 (%)
